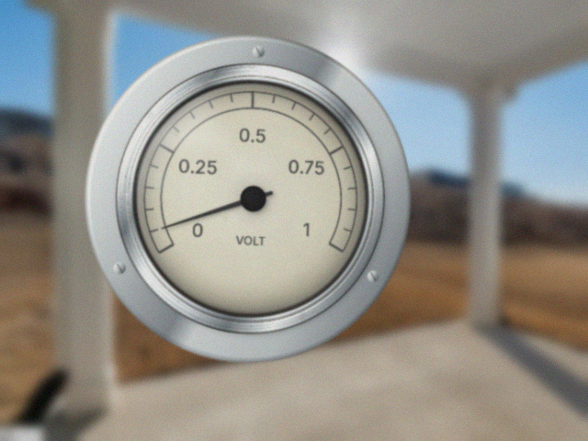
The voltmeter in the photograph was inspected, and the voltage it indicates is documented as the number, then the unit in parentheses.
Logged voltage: 0.05 (V)
